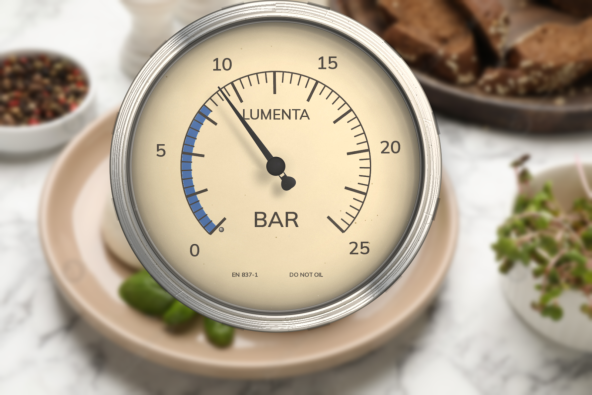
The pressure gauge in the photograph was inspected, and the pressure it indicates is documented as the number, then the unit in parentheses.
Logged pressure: 9.25 (bar)
